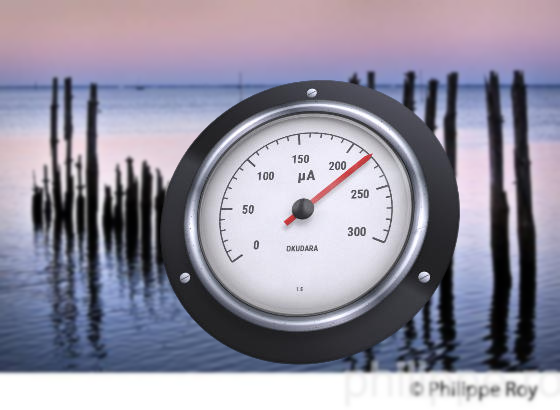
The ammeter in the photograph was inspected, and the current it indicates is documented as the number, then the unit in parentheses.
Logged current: 220 (µA)
